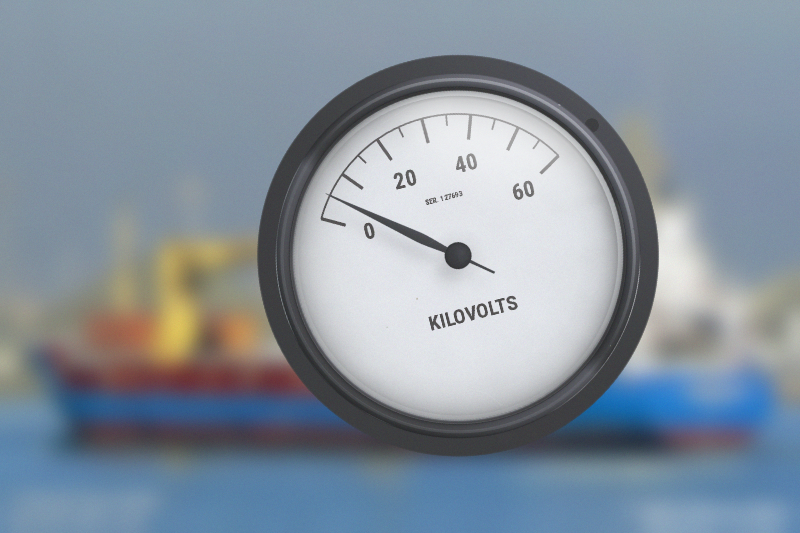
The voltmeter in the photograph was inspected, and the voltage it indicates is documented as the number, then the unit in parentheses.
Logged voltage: 5 (kV)
